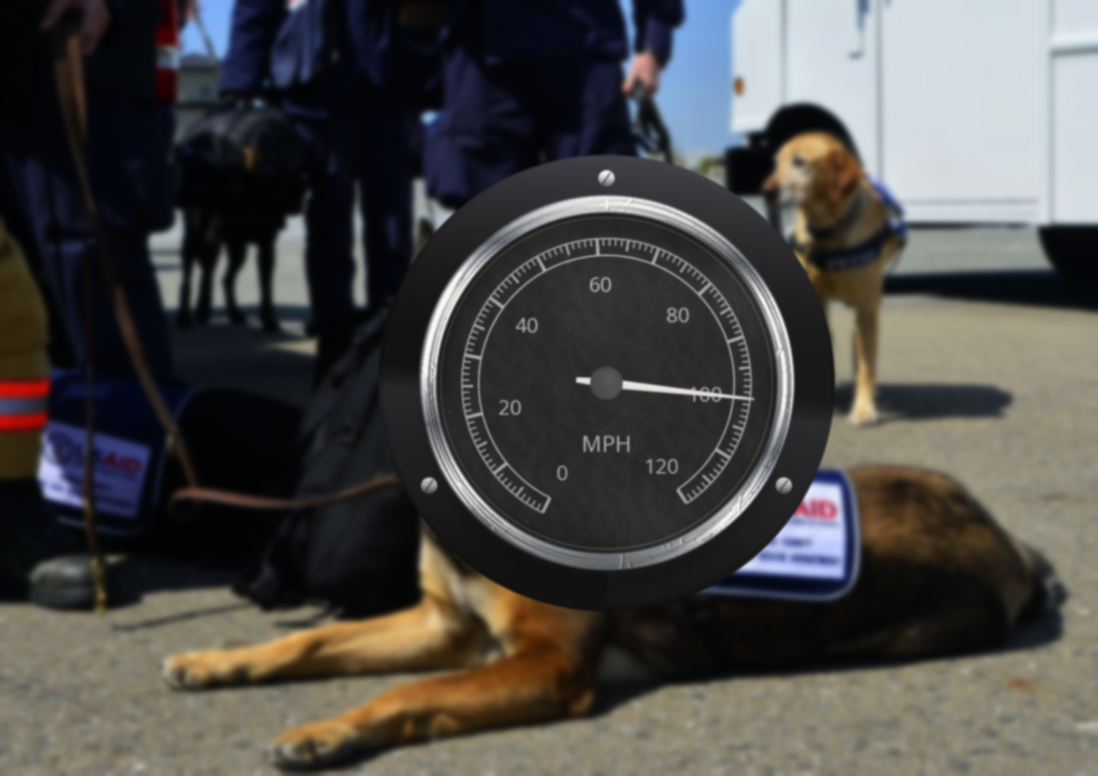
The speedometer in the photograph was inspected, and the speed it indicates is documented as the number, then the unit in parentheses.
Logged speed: 100 (mph)
